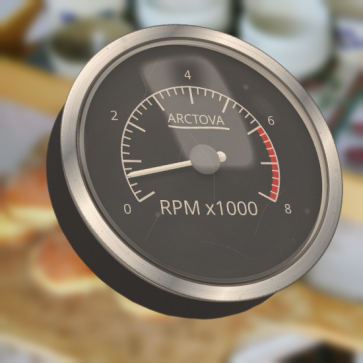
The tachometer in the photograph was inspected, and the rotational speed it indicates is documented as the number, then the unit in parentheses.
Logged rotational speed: 600 (rpm)
